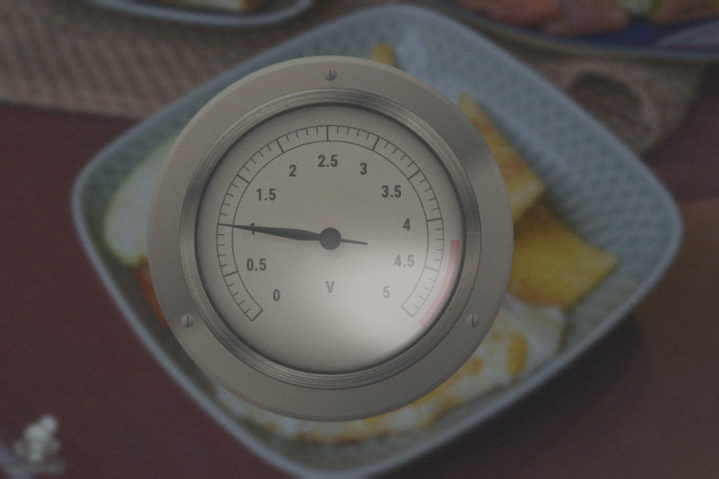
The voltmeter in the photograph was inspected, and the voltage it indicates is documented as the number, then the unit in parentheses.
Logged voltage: 1 (V)
